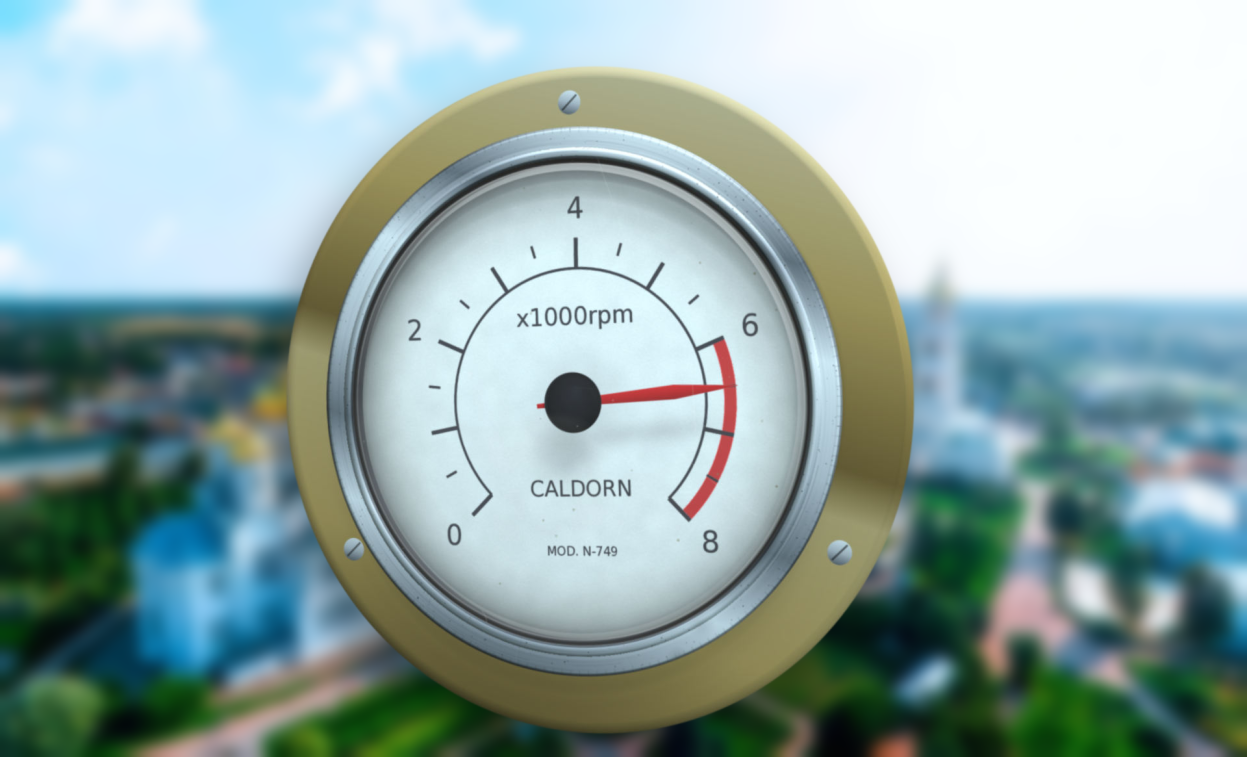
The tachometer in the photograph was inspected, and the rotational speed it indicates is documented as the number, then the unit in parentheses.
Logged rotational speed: 6500 (rpm)
